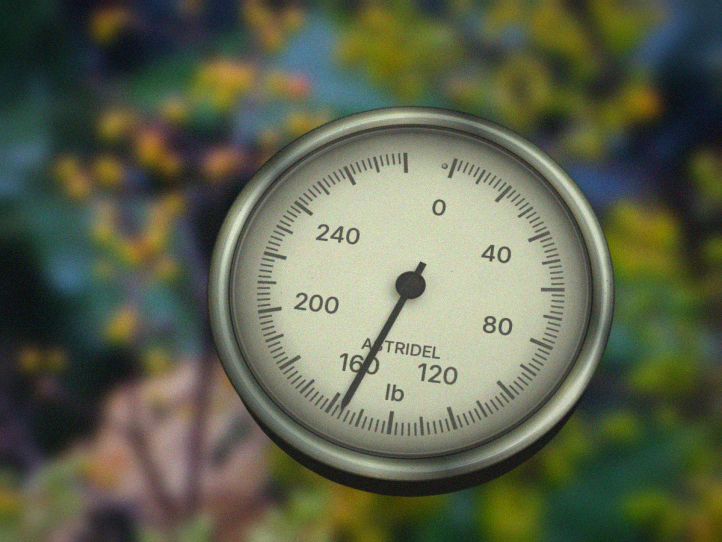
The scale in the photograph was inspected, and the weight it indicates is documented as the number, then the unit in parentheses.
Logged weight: 156 (lb)
